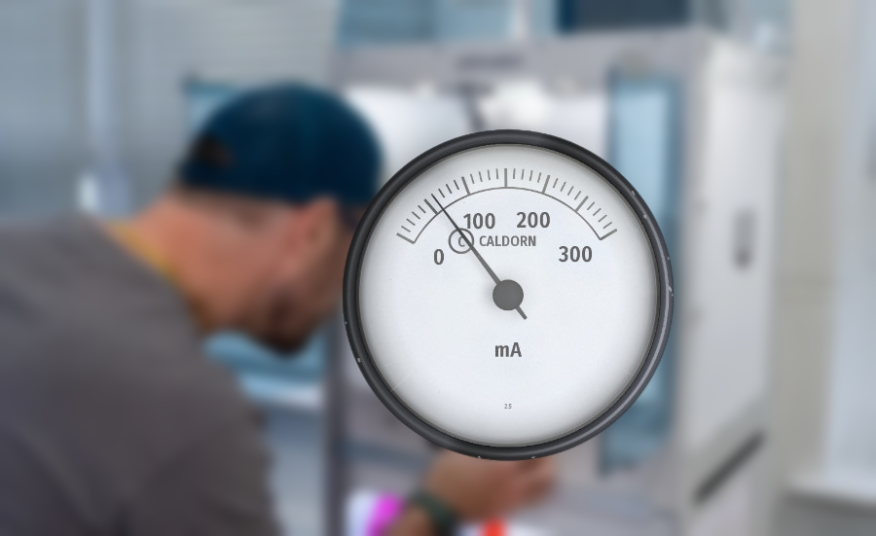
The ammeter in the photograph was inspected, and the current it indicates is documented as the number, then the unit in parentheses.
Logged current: 60 (mA)
